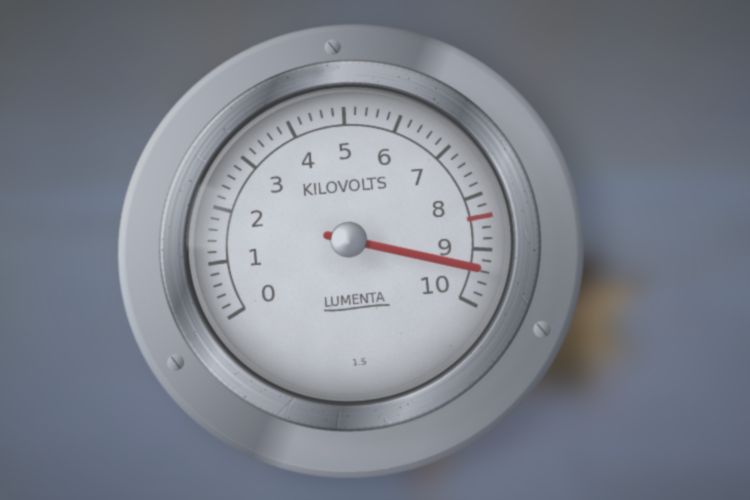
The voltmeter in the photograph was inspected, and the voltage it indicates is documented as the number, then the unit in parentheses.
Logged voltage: 9.4 (kV)
